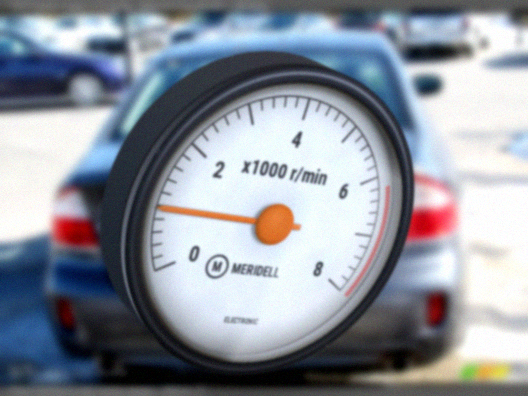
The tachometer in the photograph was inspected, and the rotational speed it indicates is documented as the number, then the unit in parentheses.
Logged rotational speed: 1000 (rpm)
